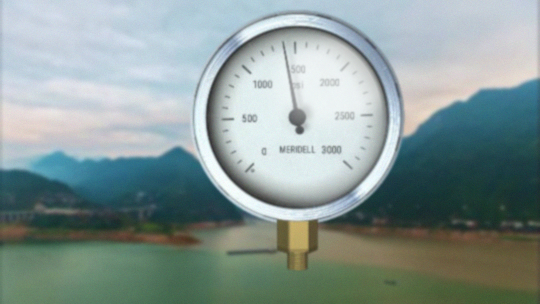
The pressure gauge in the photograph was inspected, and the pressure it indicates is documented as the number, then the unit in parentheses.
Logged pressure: 1400 (psi)
